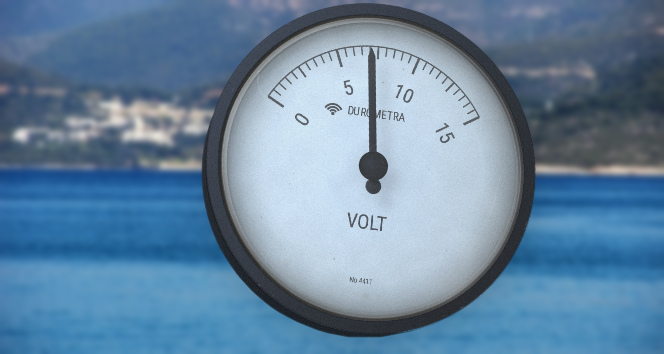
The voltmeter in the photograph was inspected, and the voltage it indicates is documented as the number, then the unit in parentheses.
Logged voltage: 7 (V)
